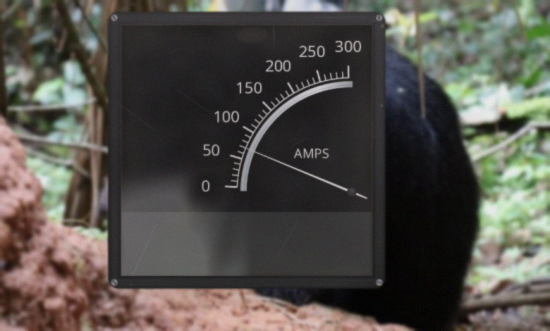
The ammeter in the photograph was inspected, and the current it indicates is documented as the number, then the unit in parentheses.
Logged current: 70 (A)
